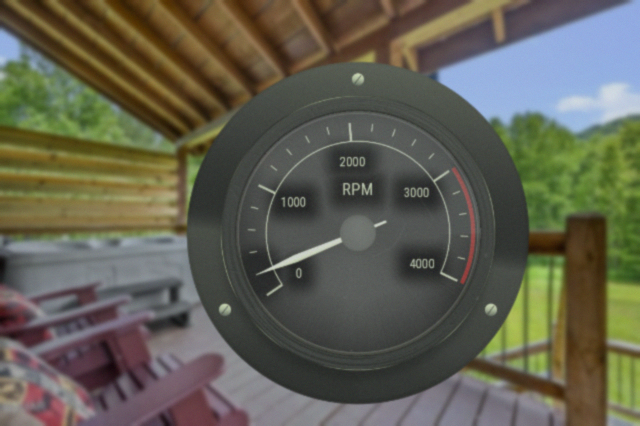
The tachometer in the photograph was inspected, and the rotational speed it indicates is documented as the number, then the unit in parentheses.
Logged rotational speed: 200 (rpm)
